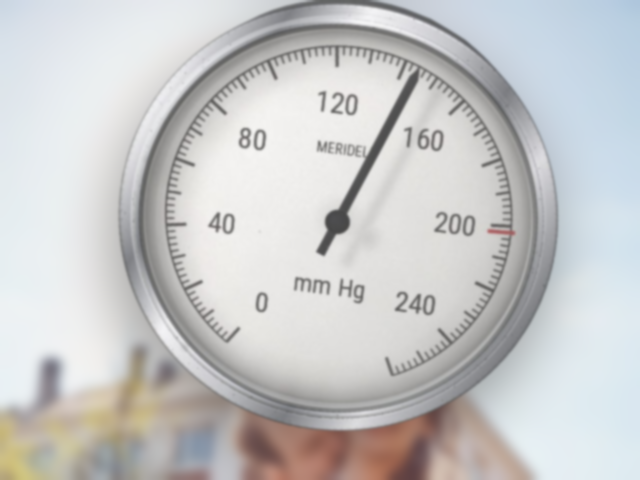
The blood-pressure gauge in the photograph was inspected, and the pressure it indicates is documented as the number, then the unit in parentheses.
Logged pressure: 144 (mmHg)
